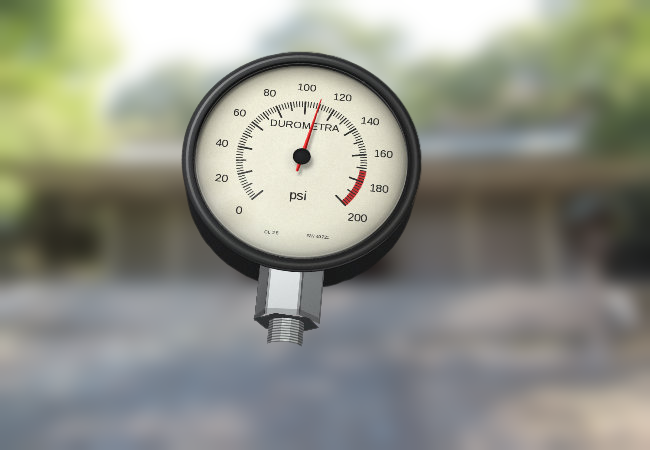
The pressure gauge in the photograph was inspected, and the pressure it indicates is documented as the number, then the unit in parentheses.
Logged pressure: 110 (psi)
